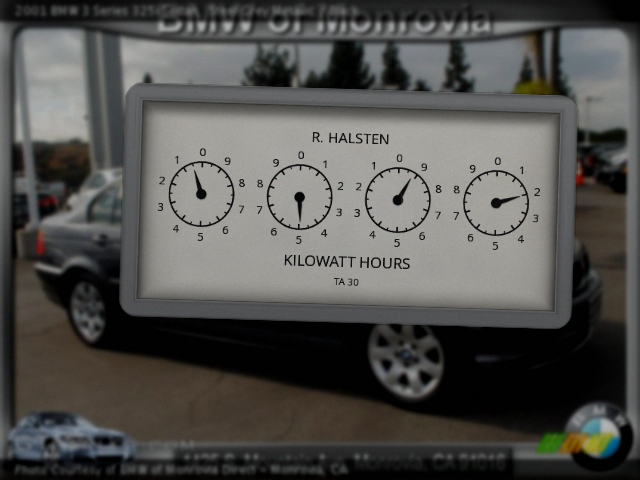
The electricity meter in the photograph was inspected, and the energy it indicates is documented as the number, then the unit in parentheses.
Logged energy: 492 (kWh)
